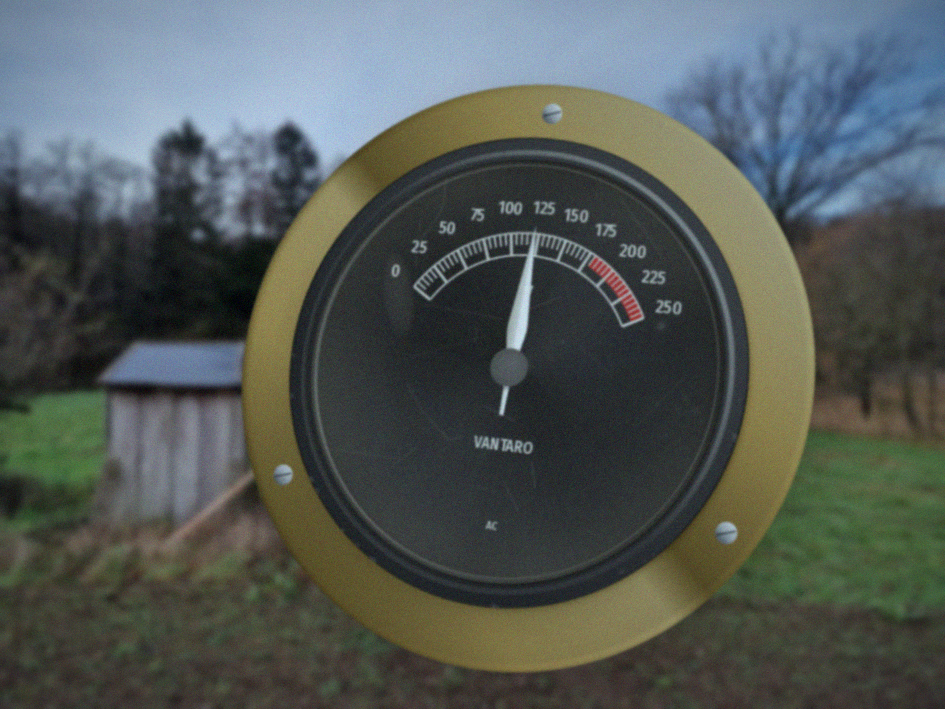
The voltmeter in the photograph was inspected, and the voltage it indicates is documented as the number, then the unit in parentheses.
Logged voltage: 125 (V)
